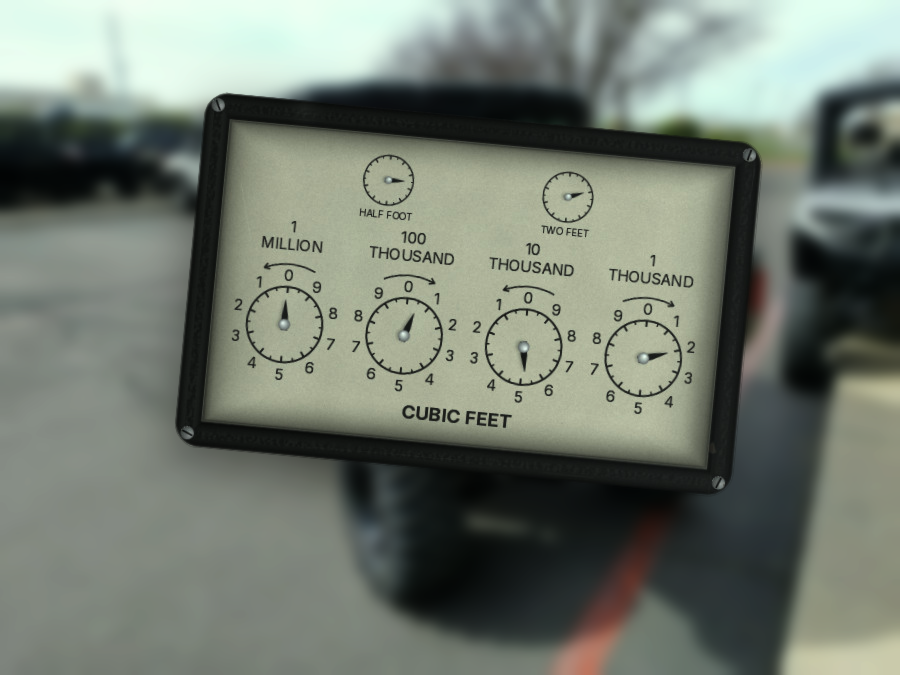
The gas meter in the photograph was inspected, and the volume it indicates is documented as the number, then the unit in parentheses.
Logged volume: 5200 (ft³)
